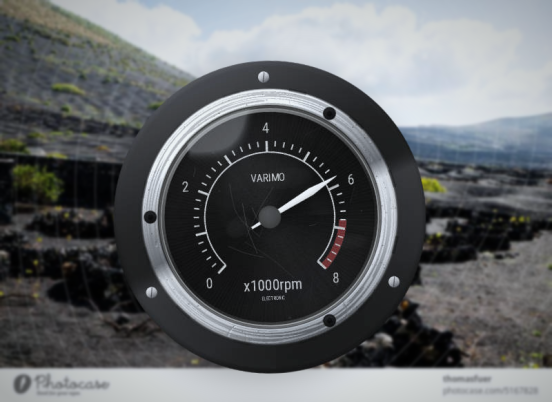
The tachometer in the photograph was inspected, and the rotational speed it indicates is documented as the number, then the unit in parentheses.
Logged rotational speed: 5800 (rpm)
